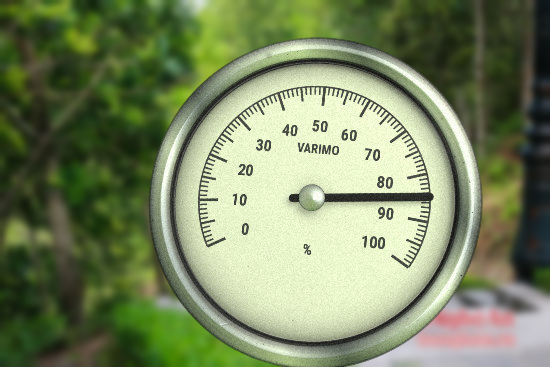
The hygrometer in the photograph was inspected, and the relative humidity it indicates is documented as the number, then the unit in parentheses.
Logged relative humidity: 85 (%)
